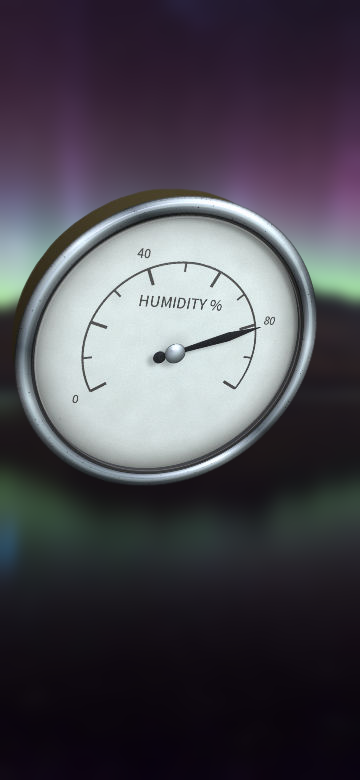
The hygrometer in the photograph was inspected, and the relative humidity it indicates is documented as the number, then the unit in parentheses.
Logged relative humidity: 80 (%)
